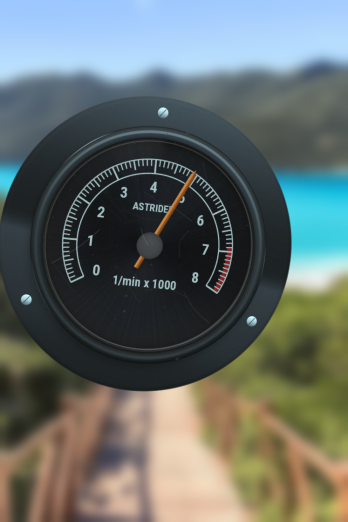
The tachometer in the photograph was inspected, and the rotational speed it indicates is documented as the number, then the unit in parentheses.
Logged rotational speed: 4900 (rpm)
